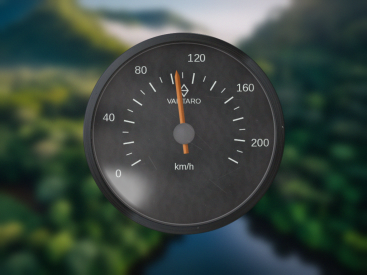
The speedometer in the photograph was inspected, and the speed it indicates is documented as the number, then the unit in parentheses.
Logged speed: 105 (km/h)
